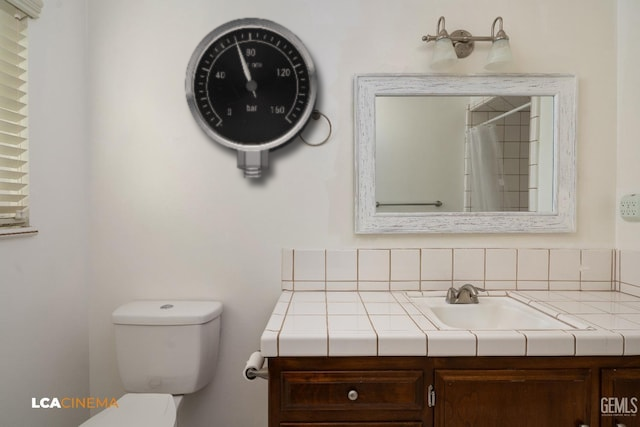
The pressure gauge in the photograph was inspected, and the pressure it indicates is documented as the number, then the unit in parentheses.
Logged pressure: 70 (bar)
